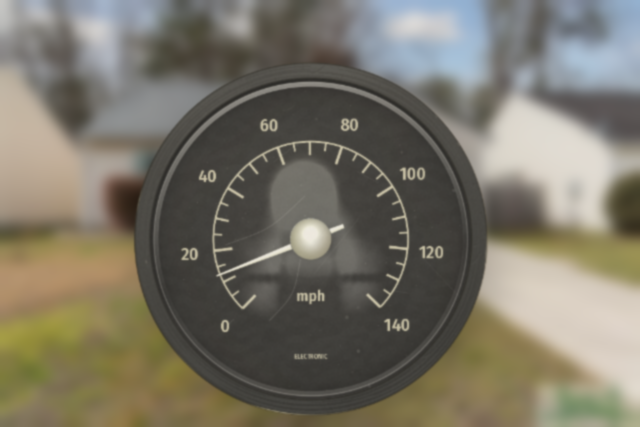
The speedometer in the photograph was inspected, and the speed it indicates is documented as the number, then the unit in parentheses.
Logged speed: 12.5 (mph)
